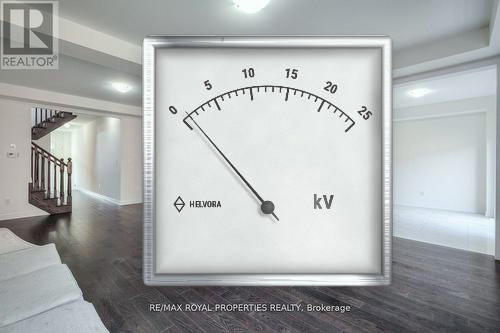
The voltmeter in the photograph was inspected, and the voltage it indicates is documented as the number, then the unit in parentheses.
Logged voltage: 1 (kV)
